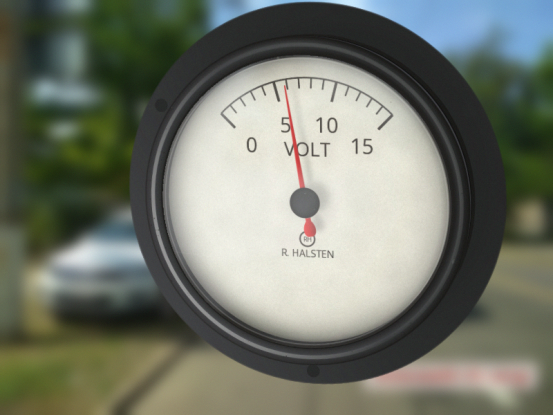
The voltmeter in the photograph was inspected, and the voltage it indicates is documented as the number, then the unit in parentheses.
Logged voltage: 6 (V)
